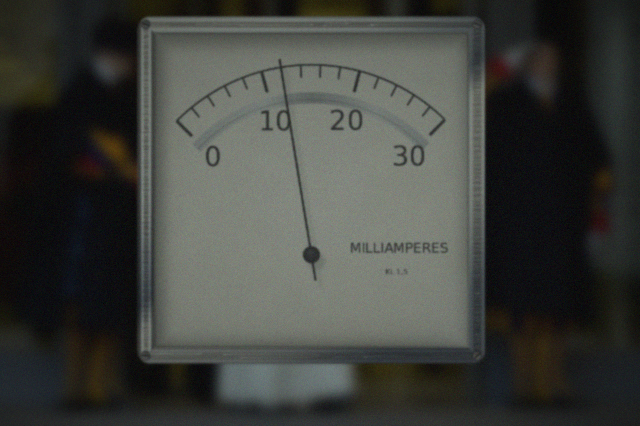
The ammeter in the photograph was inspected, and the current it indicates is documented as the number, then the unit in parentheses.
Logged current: 12 (mA)
